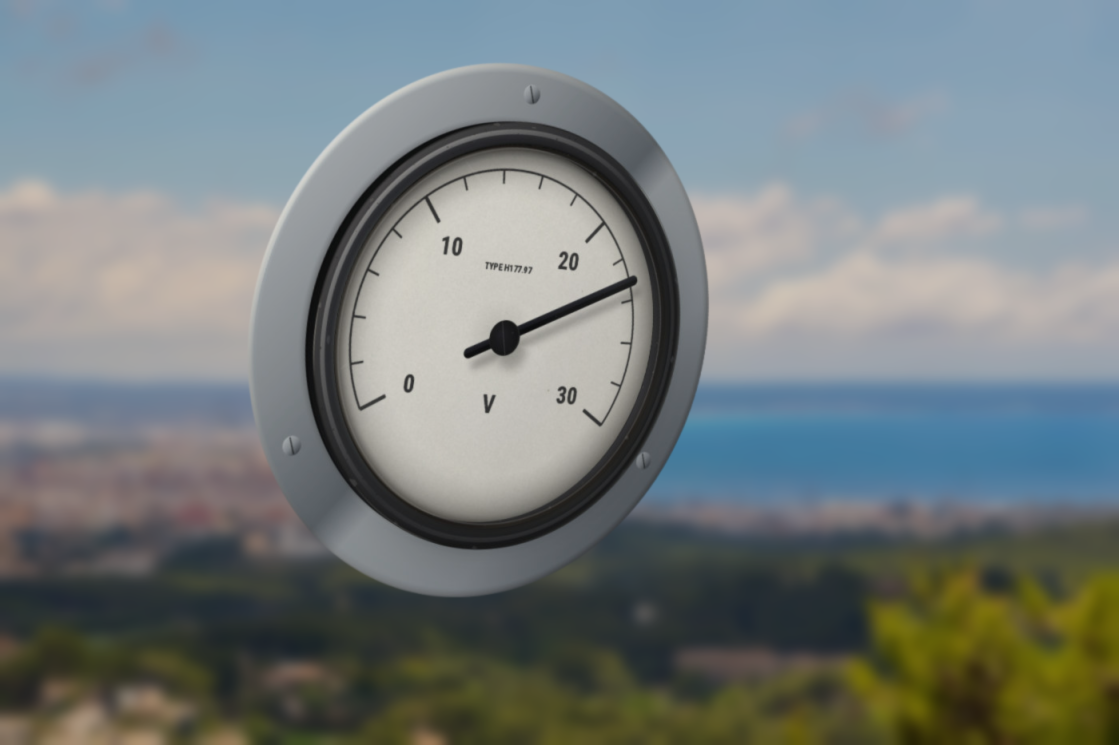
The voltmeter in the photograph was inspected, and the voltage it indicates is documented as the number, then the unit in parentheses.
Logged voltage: 23 (V)
